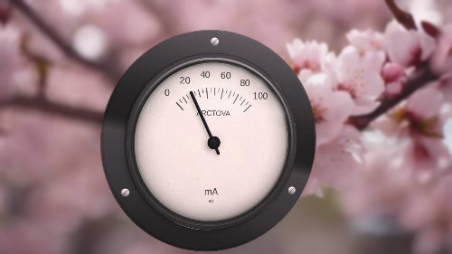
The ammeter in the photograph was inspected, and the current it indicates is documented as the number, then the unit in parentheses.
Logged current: 20 (mA)
